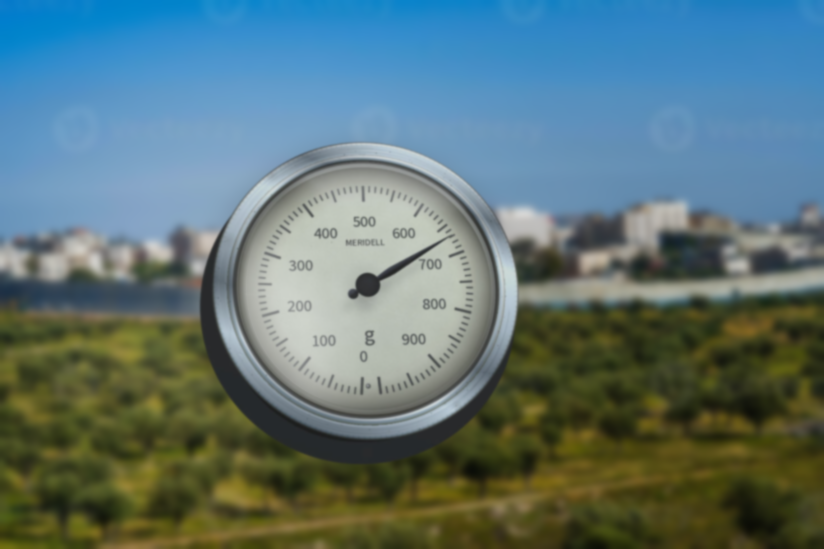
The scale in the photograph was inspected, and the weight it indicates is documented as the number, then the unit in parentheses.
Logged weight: 670 (g)
